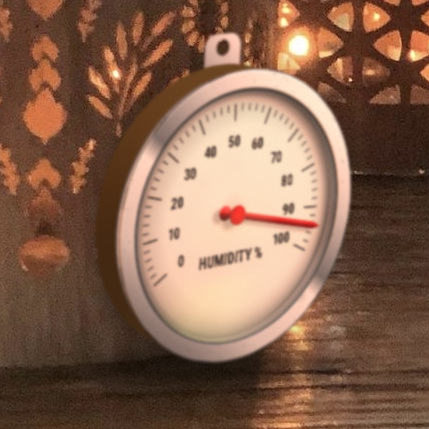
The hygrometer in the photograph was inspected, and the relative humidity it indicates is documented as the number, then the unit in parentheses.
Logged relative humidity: 94 (%)
